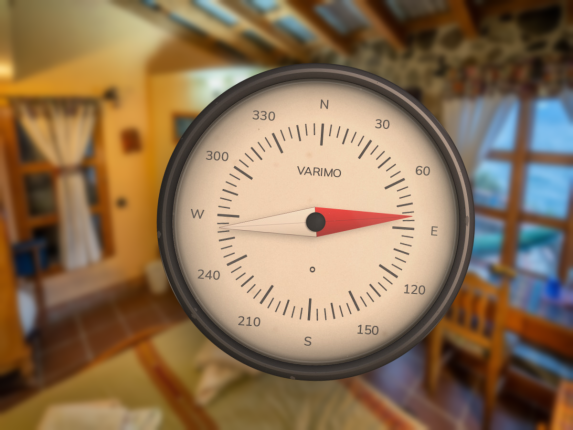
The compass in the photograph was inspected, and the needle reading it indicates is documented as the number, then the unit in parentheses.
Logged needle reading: 82.5 (°)
